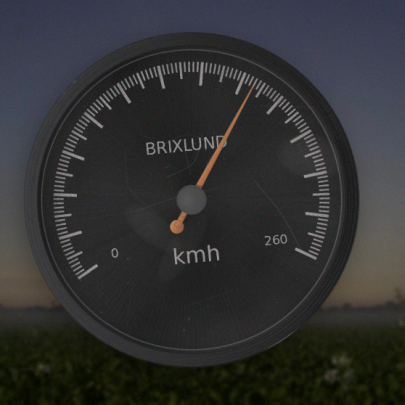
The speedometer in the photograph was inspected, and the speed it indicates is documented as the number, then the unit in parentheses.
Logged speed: 166 (km/h)
